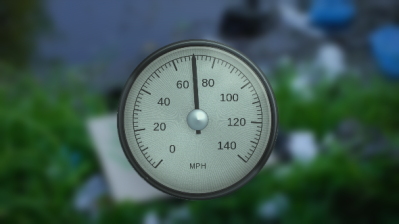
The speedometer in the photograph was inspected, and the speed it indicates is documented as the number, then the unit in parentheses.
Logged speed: 70 (mph)
